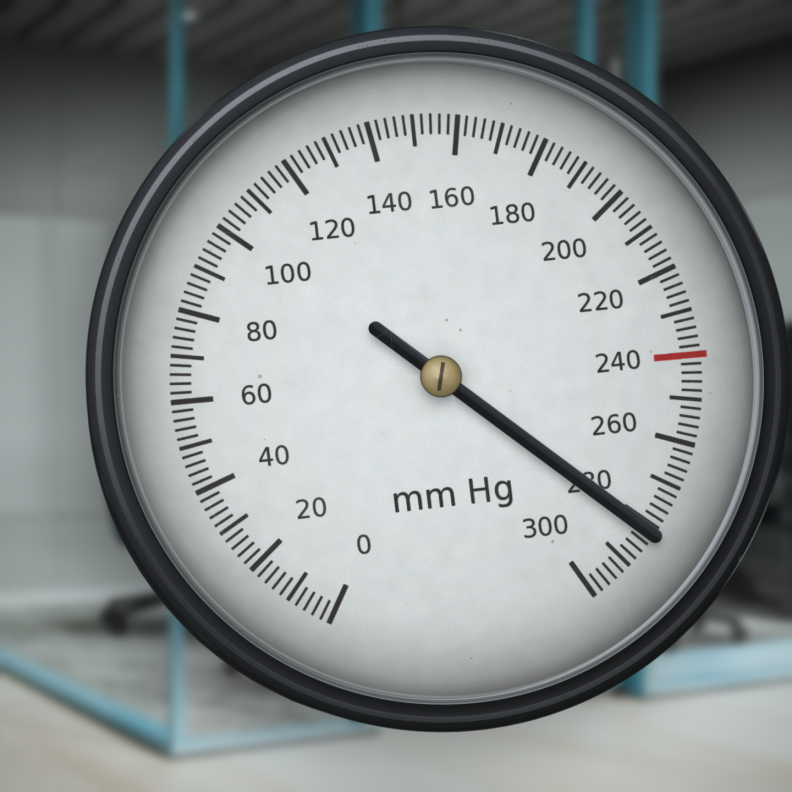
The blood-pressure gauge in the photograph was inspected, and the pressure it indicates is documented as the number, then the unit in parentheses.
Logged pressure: 282 (mmHg)
